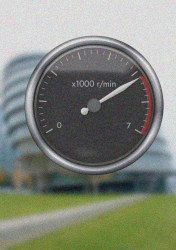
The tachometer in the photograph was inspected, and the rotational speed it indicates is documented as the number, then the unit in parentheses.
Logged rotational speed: 5200 (rpm)
